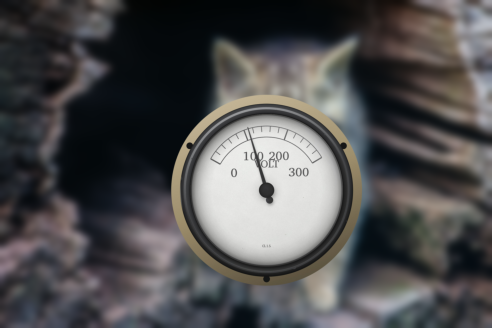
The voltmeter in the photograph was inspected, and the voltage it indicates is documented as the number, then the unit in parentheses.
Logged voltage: 110 (V)
